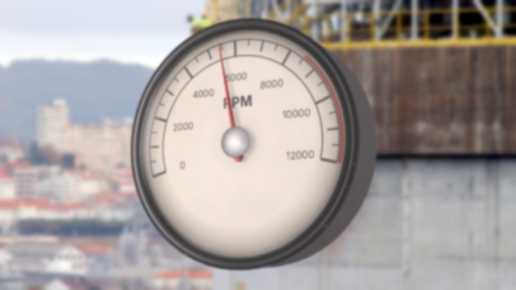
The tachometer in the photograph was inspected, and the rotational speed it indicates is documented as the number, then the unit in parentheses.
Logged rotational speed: 5500 (rpm)
